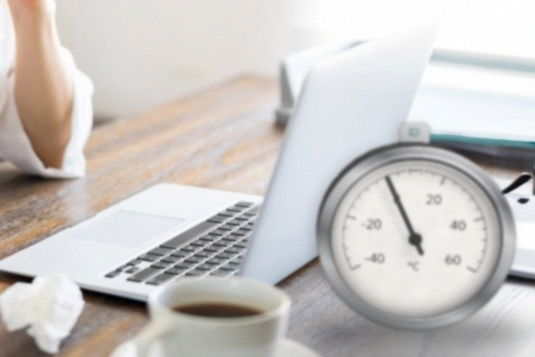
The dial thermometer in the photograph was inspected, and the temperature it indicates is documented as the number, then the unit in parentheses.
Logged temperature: 0 (°C)
